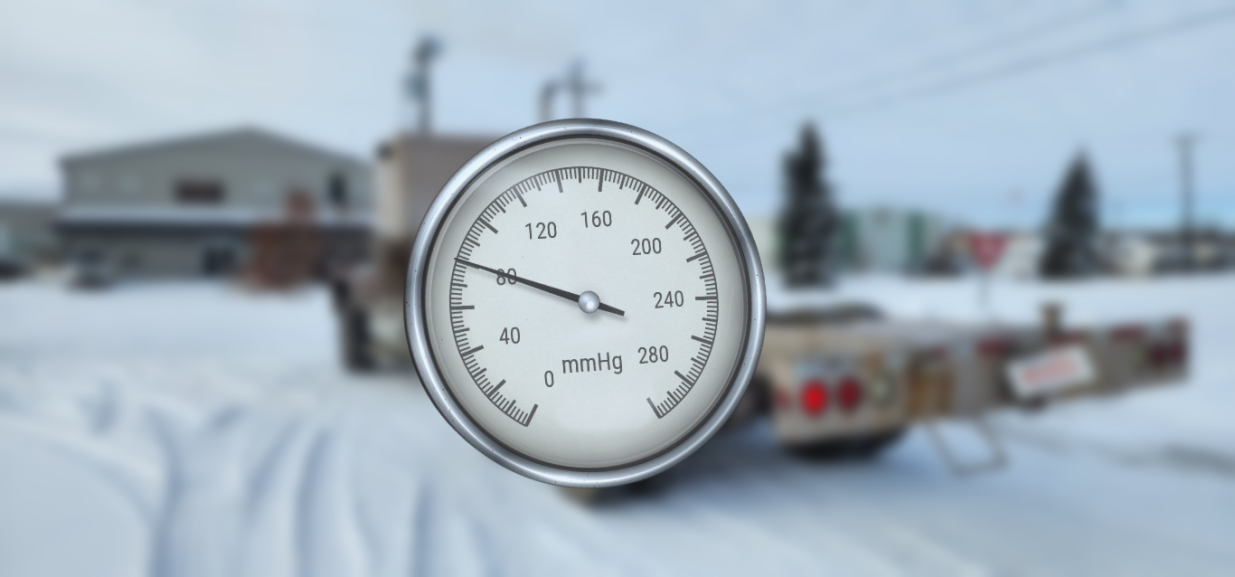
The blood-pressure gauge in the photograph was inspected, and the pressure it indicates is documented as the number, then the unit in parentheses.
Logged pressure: 80 (mmHg)
